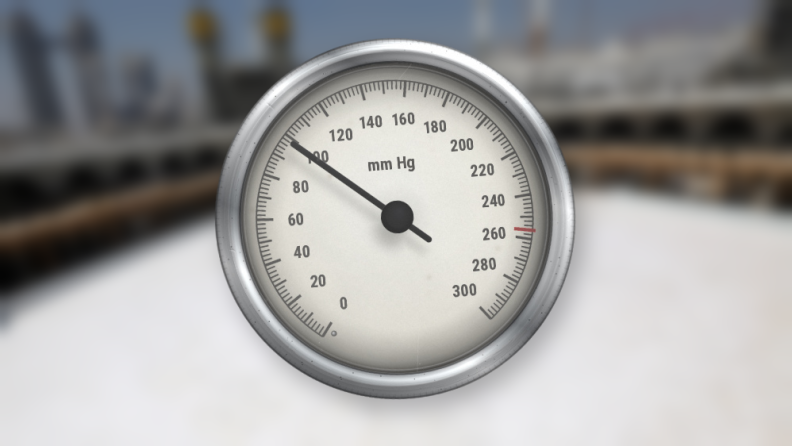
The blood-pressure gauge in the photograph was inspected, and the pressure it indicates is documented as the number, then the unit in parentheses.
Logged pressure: 98 (mmHg)
